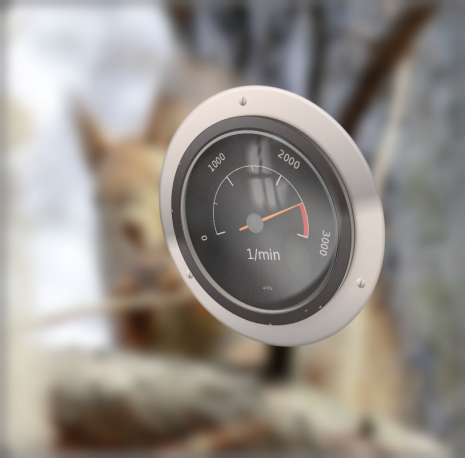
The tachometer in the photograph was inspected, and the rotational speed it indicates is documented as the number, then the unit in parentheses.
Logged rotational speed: 2500 (rpm)
